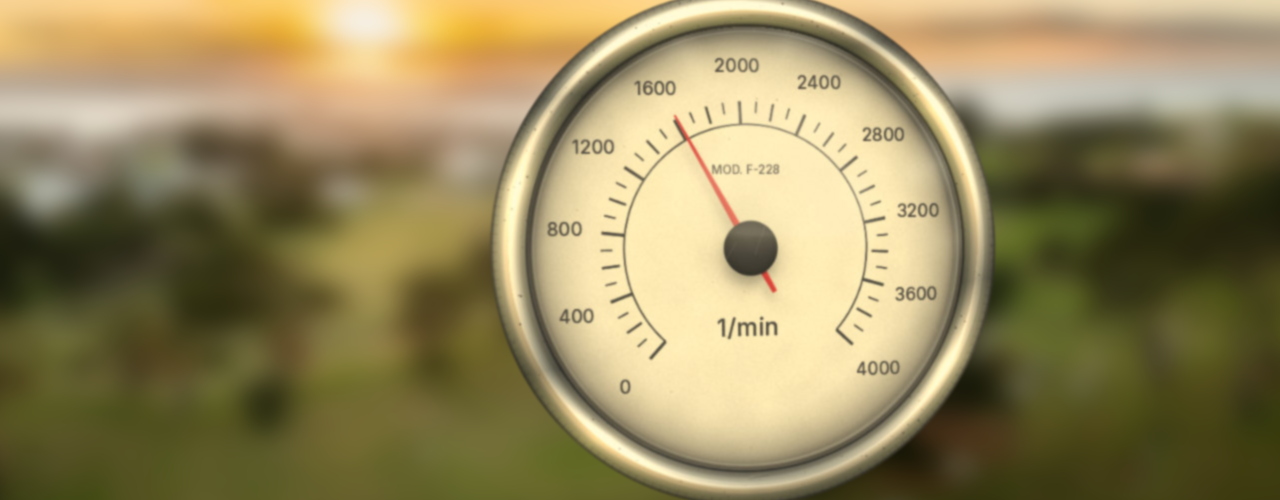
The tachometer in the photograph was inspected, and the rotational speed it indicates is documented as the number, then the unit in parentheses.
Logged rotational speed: 1600 (rpm)
